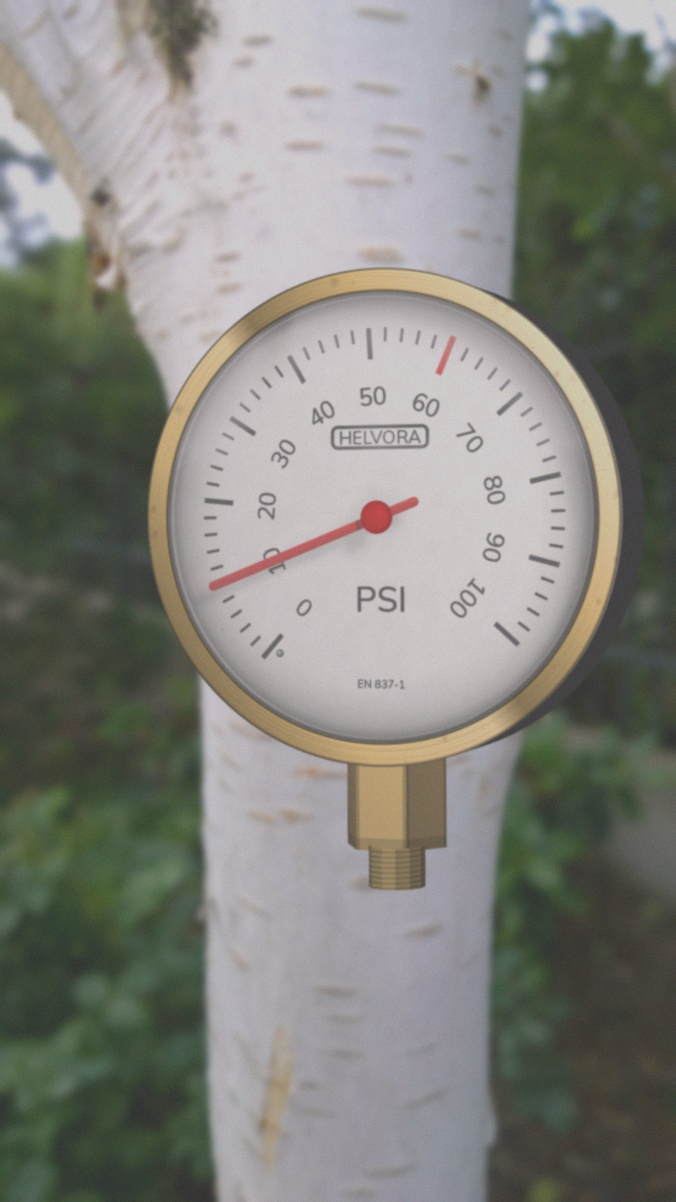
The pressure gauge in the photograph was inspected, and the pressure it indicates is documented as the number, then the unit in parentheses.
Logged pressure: 10 (psi)
